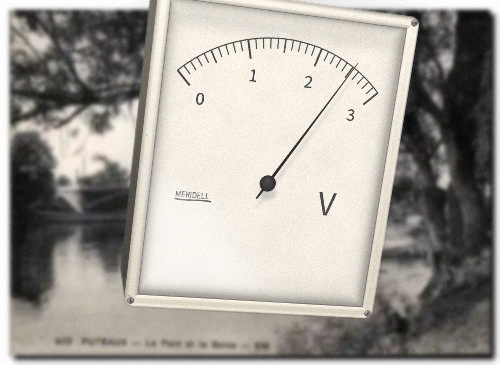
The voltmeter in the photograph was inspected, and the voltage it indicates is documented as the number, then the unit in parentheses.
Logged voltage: 2.5 (V)
